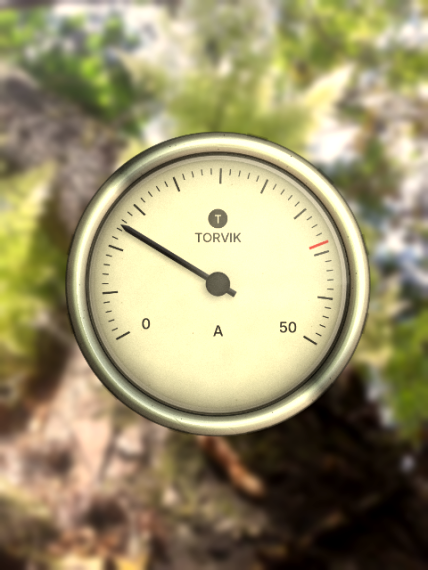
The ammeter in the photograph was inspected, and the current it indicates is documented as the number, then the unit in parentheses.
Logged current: 12.5 (A)
